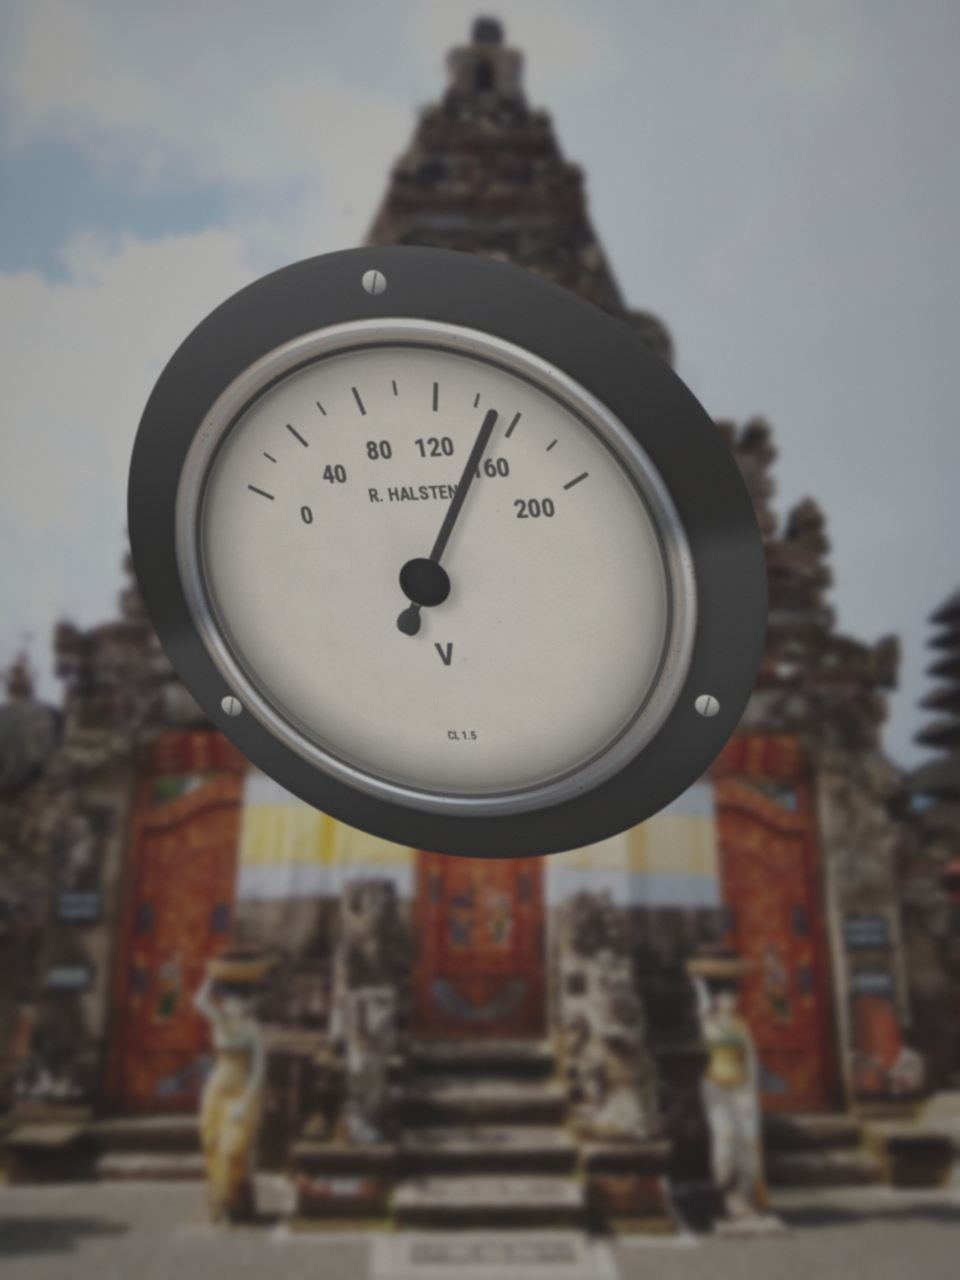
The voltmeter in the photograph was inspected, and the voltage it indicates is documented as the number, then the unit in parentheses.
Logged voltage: 150 (V)
